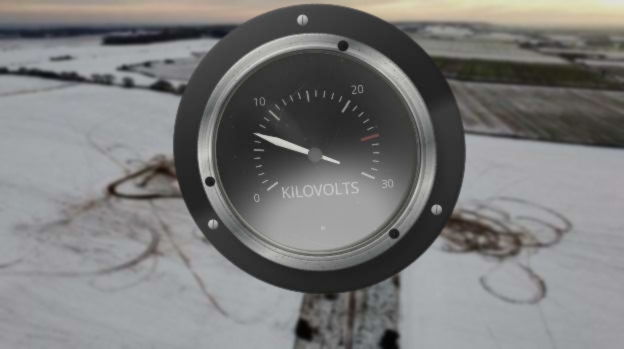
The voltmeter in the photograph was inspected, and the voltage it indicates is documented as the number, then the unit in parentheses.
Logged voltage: 7 (kV)
